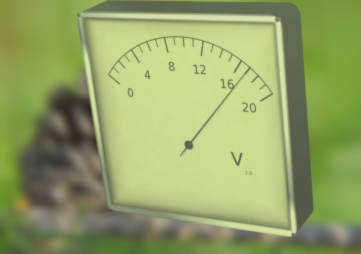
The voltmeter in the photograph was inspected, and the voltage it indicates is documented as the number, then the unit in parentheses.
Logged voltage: 17 (V)
